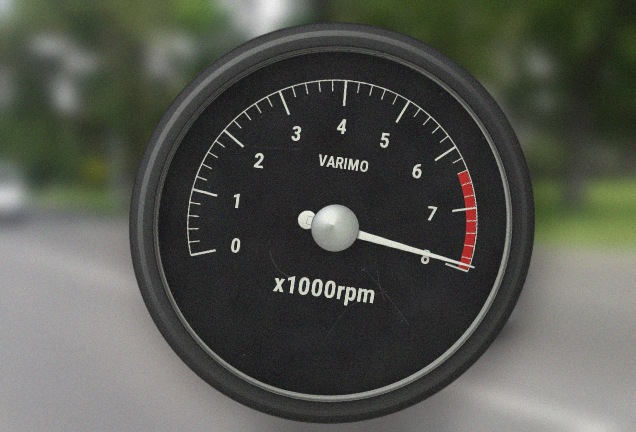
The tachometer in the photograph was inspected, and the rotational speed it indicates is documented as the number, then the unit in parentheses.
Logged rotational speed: 7900 (rpm)
